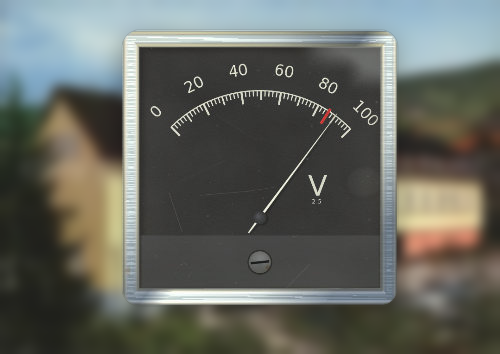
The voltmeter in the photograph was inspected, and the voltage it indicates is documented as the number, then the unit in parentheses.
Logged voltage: 90 (V)
